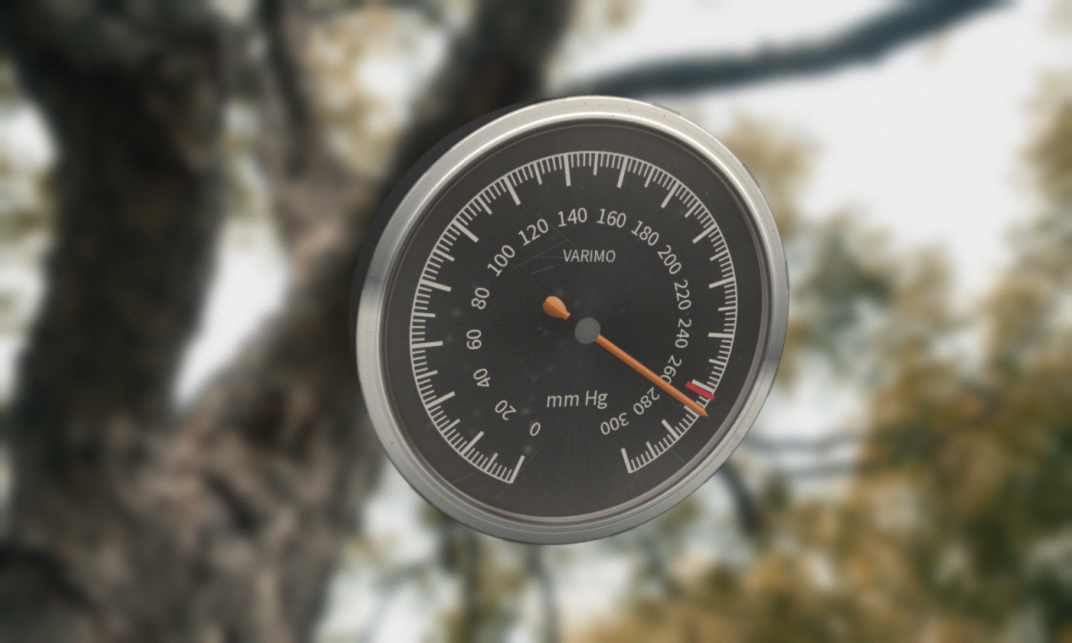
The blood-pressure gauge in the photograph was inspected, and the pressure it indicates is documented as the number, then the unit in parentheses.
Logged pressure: 268 (mmHg)
